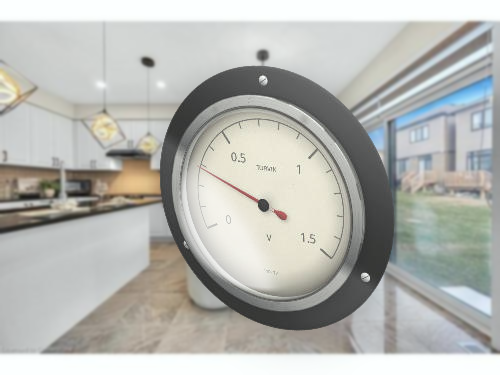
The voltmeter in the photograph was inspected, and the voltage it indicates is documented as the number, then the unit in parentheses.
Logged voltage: 0.3 (V)
